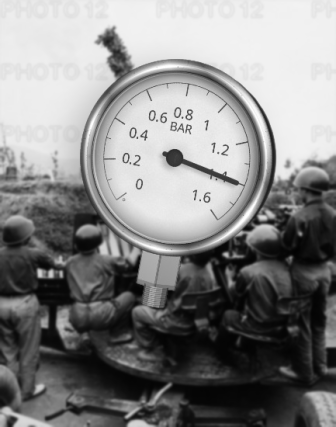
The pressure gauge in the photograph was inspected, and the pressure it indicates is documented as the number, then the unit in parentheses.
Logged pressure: 1.4 (bar)
